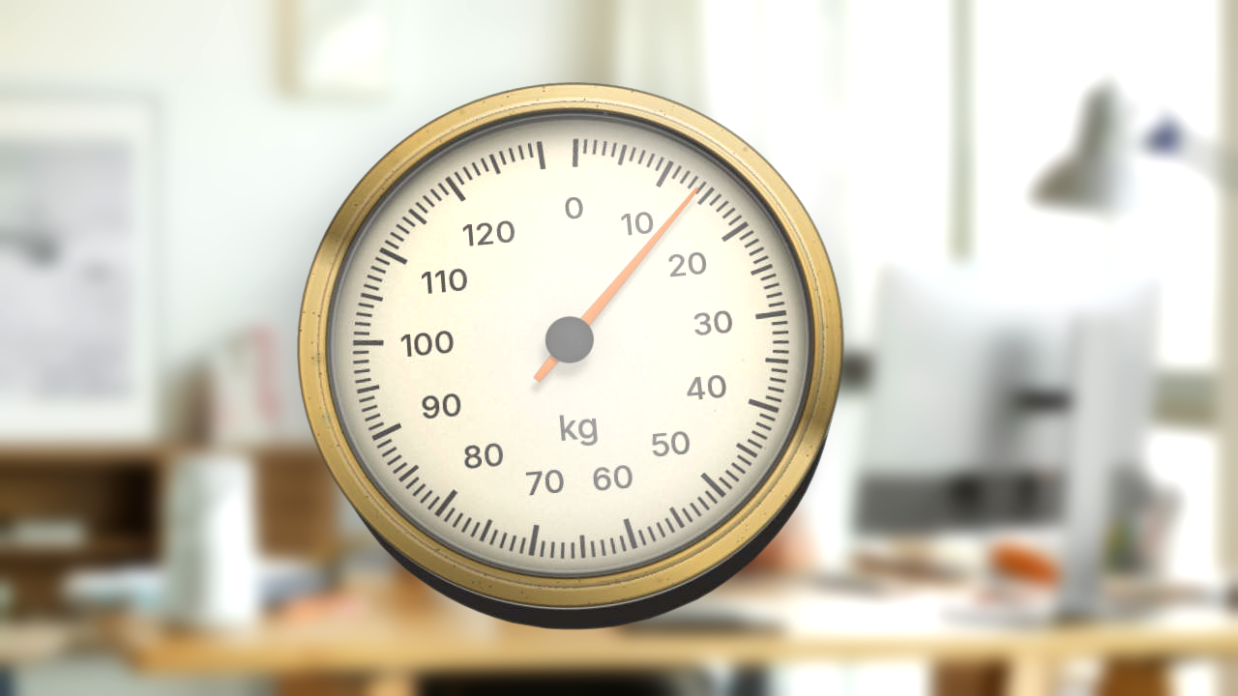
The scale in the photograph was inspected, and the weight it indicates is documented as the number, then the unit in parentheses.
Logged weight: 14 (kg)
